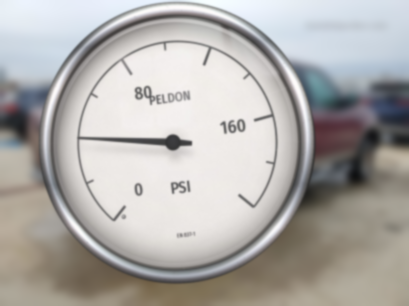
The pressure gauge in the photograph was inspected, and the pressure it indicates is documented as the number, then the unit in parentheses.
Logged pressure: 40 (psi)
